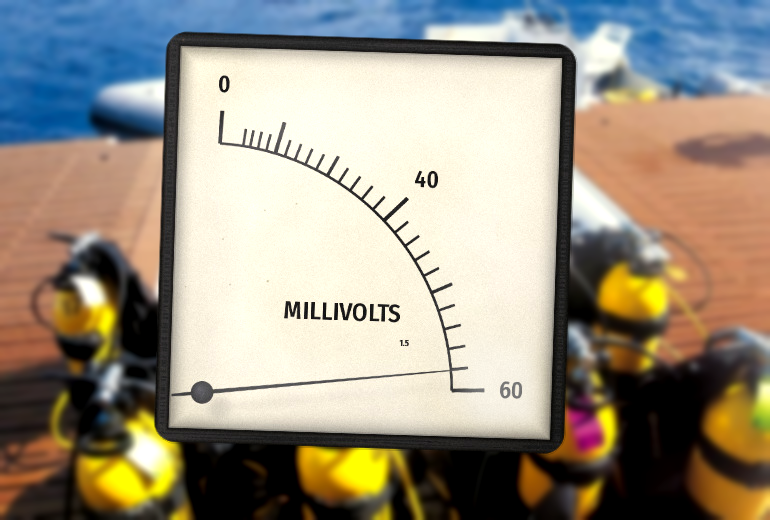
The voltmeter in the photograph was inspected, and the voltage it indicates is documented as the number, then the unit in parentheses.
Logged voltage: 58 (mV)
